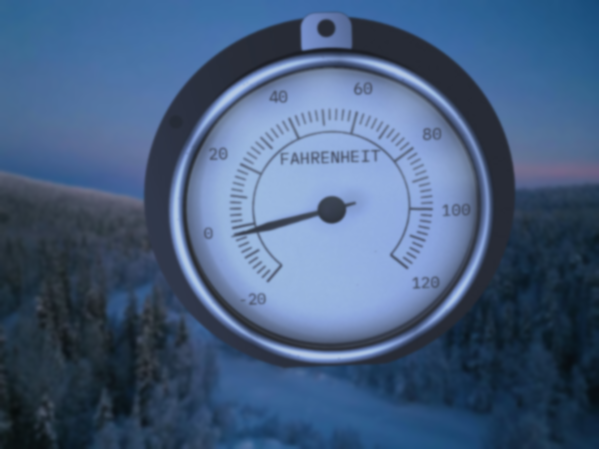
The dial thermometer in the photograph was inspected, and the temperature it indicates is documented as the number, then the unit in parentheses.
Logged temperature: -2 (°F)
